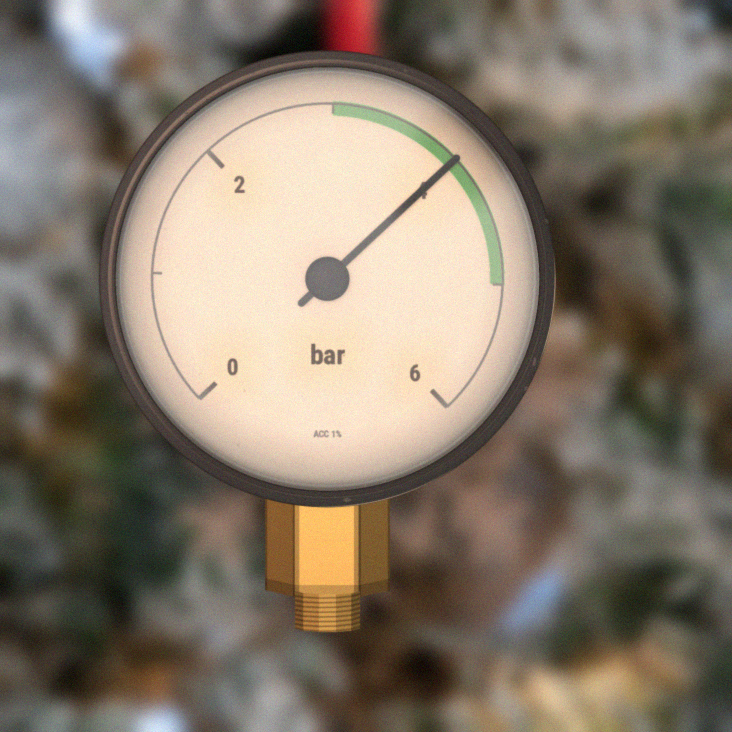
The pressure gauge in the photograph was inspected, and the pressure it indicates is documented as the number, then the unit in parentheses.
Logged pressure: 4 (bar)
